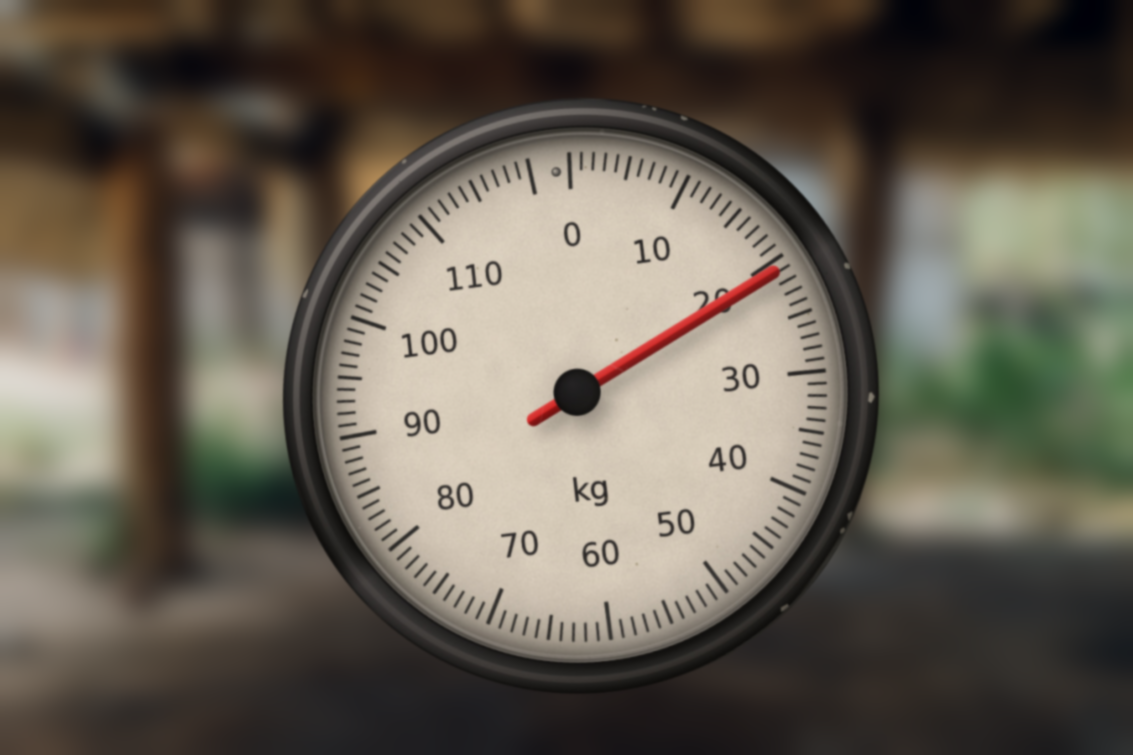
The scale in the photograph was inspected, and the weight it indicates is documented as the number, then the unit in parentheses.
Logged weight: 21 (kg)
